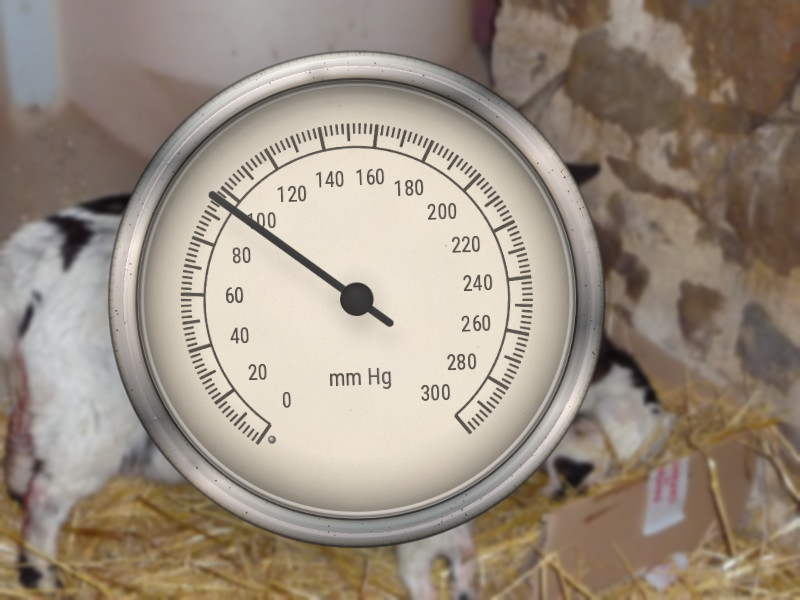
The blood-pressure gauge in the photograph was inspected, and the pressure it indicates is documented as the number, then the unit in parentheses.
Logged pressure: 96 (mmHg)
